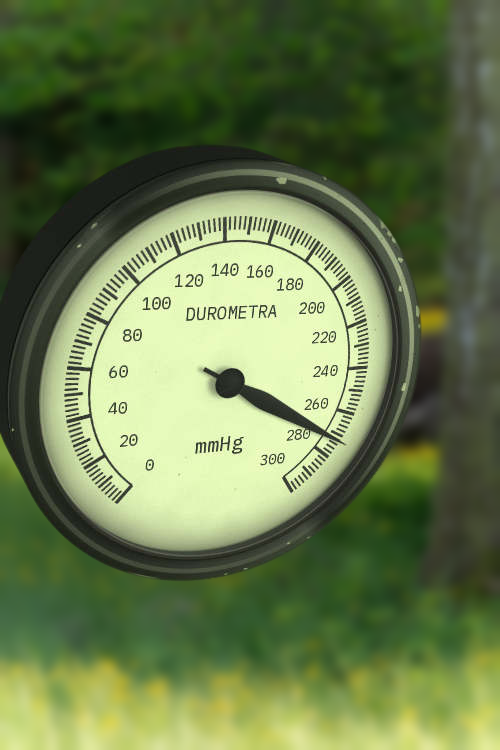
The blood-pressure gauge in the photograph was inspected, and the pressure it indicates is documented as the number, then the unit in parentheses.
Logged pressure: 272 (mmHg)
